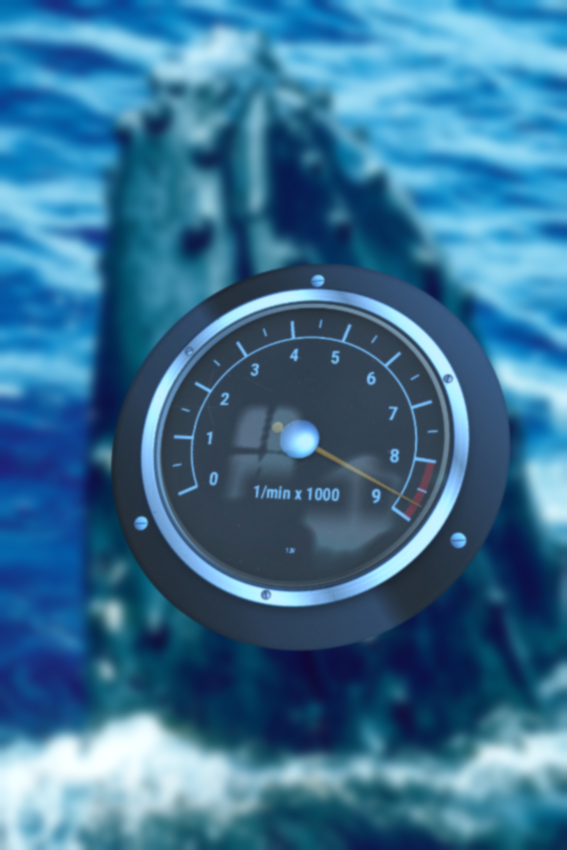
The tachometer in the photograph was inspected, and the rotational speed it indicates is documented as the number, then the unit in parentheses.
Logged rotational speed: 8750 (rpm)
